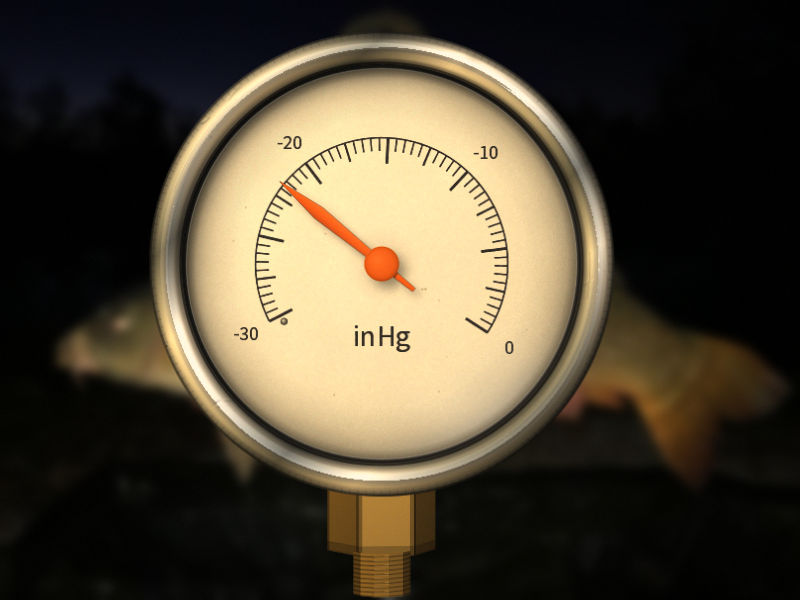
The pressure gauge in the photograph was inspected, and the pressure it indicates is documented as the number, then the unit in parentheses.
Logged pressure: -21.75 (inHg)
